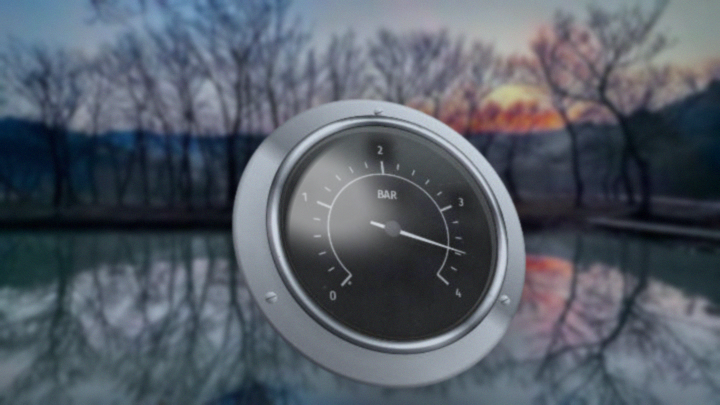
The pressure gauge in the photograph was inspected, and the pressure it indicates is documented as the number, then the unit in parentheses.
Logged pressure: 3.6 (bar)
